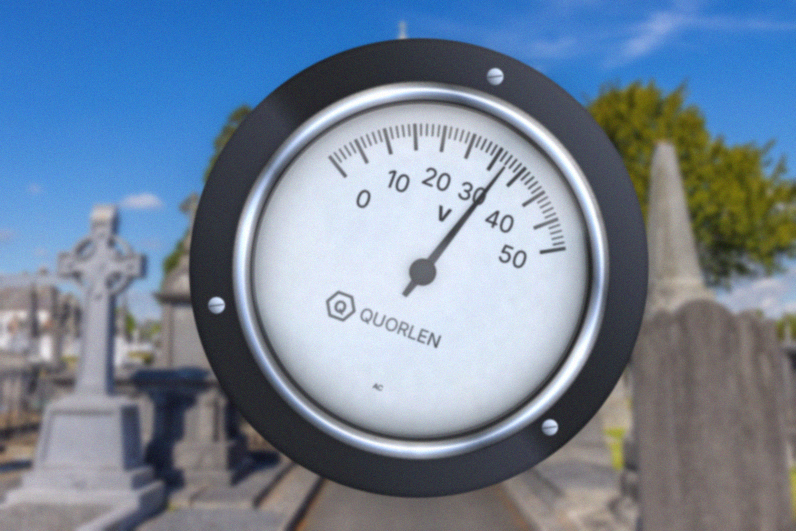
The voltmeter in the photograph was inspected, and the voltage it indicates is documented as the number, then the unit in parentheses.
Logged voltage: 32 (V)
